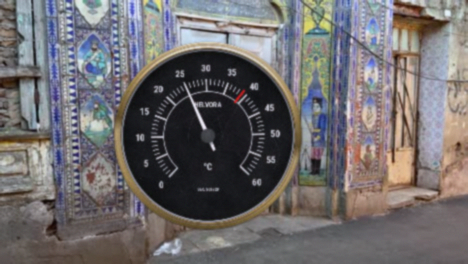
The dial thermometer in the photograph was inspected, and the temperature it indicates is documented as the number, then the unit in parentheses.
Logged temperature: 25 (°C)
